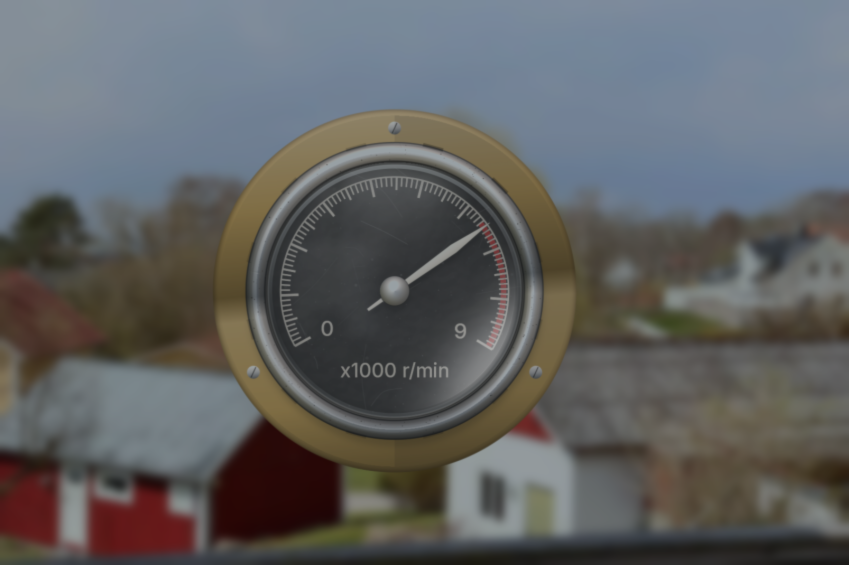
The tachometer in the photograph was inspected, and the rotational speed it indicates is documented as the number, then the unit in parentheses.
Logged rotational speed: 6500 (rpm)
